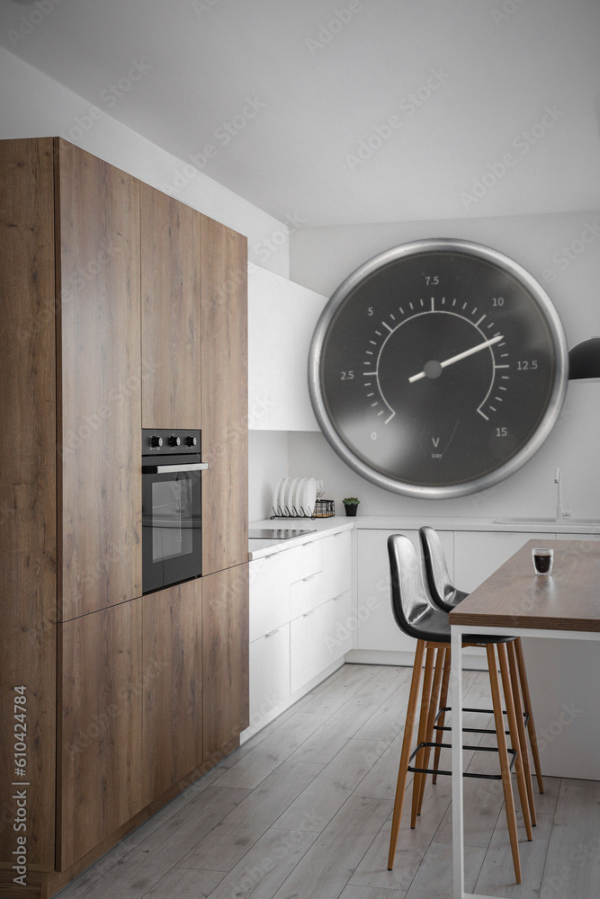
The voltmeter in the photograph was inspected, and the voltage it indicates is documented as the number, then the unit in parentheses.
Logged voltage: 11.25 (V)
